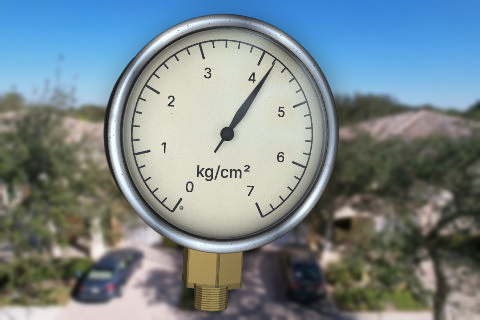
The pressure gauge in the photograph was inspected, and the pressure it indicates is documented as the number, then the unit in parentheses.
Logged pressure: 4.2 (kg/cm²)
